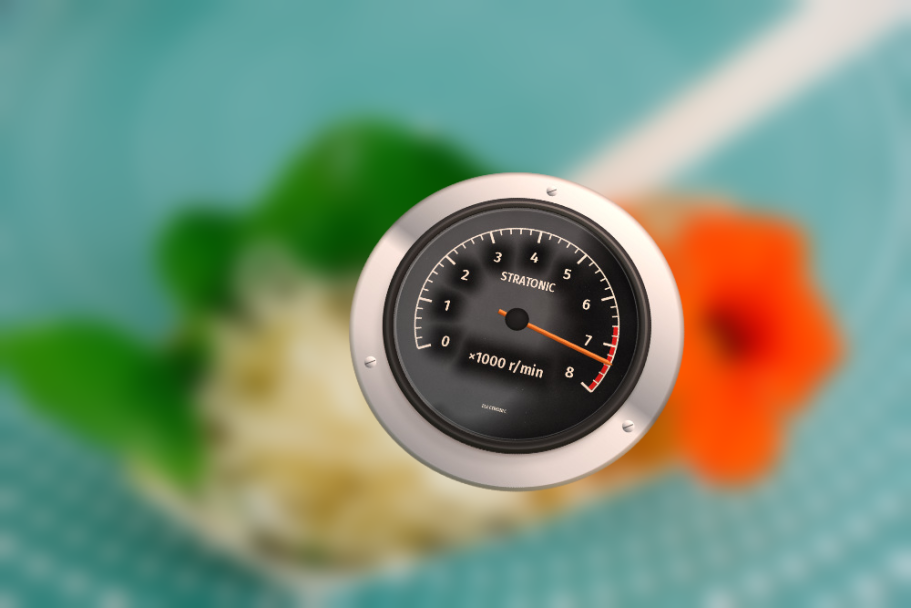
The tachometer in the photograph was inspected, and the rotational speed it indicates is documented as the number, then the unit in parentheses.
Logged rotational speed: 7400 (rpm)
